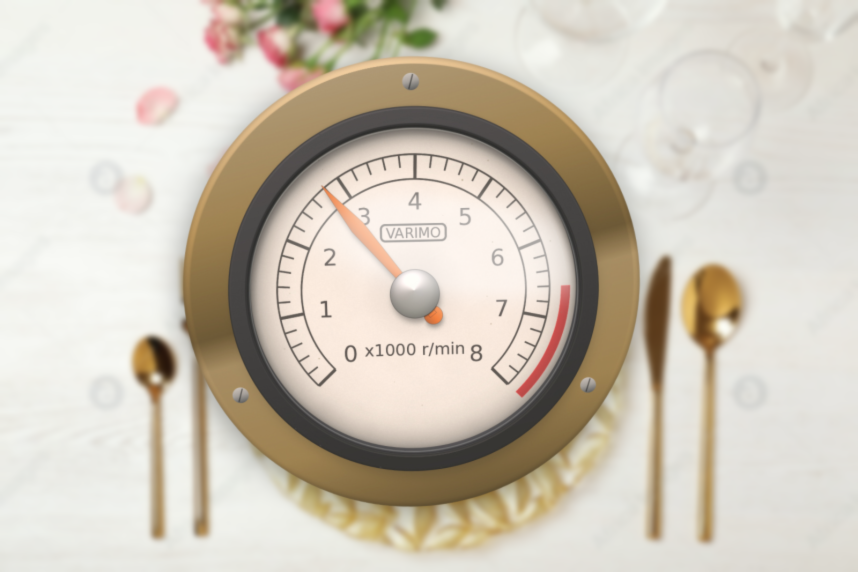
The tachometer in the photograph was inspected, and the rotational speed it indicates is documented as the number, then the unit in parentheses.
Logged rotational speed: 2800 (rpm)
